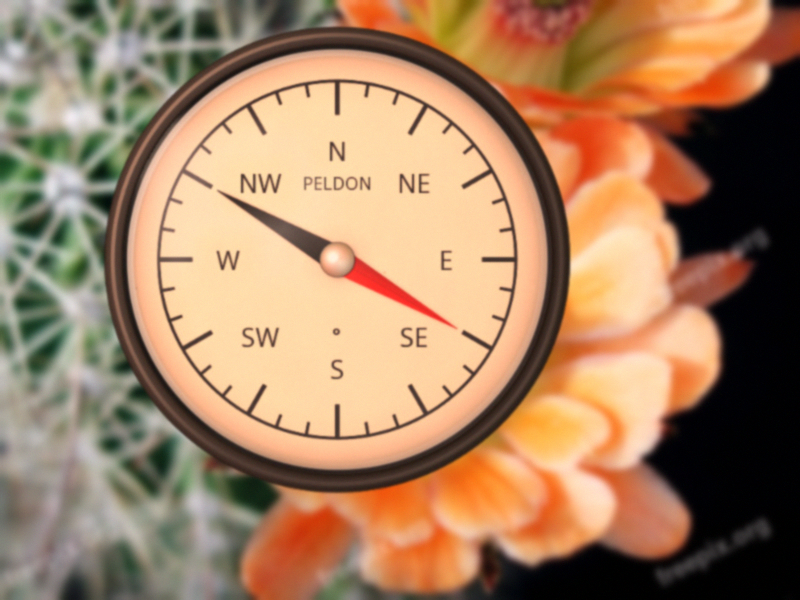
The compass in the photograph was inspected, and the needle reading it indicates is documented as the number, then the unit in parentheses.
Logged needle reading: 120 (°)
